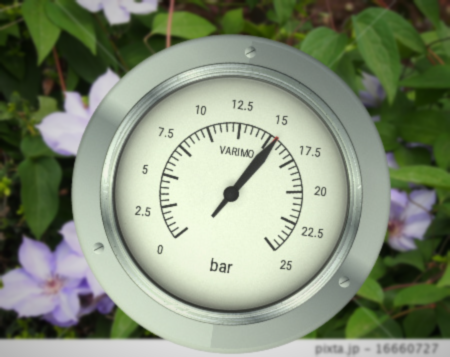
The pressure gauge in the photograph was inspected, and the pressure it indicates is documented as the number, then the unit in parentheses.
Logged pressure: 15.5 (bar)
